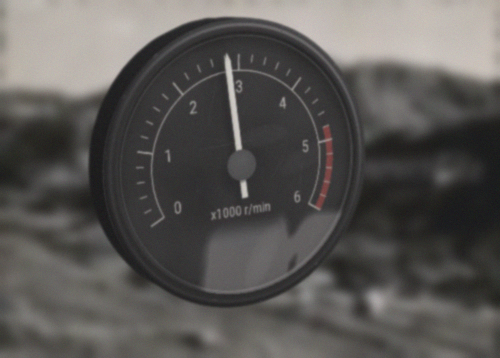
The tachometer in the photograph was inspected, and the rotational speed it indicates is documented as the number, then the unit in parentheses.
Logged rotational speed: 2800 (rpm)
